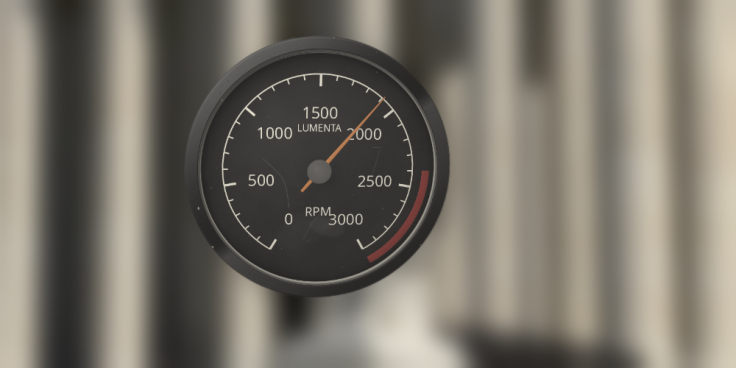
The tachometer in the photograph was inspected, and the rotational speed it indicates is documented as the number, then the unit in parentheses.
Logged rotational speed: 1900 (rpm)
